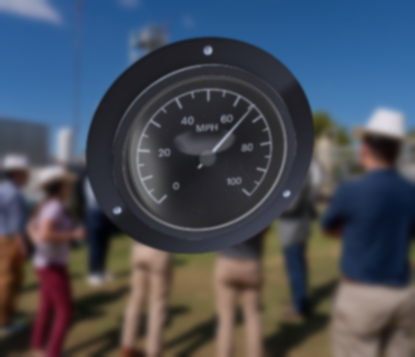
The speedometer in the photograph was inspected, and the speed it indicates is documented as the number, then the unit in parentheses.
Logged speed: 65 (mph)
